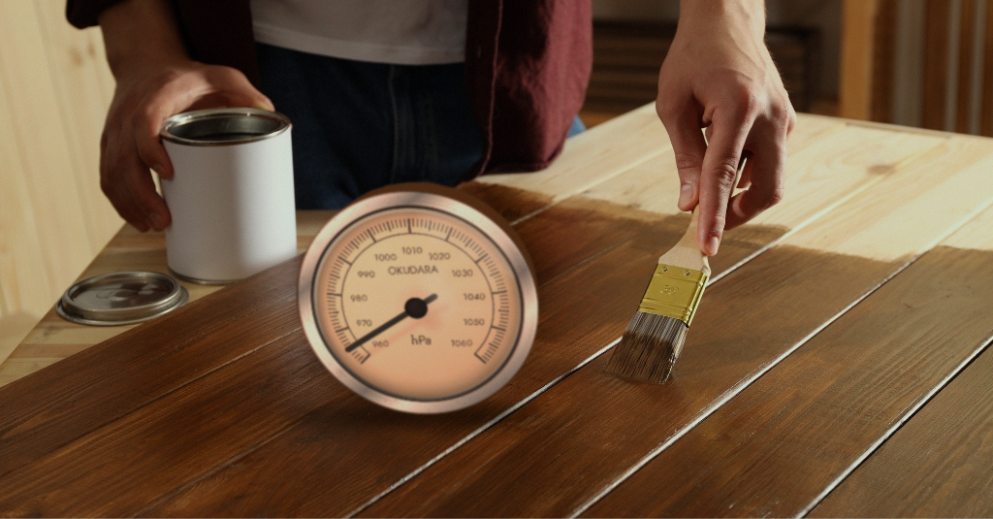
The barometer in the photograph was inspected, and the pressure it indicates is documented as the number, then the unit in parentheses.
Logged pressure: 965 (hPa)
